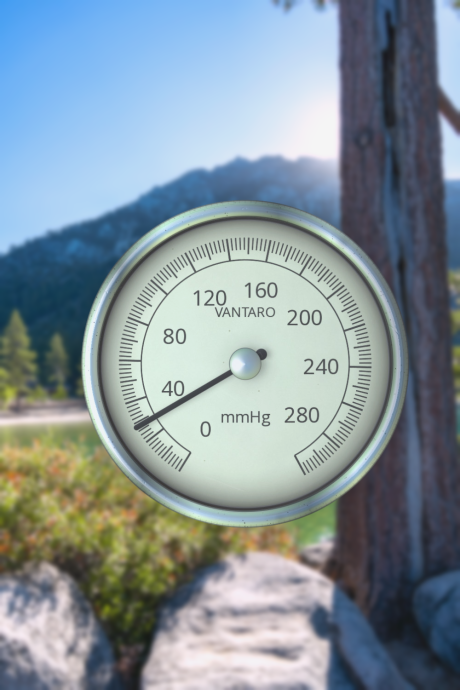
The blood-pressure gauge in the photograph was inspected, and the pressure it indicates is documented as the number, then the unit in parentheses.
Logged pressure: 28 (mmHg)
